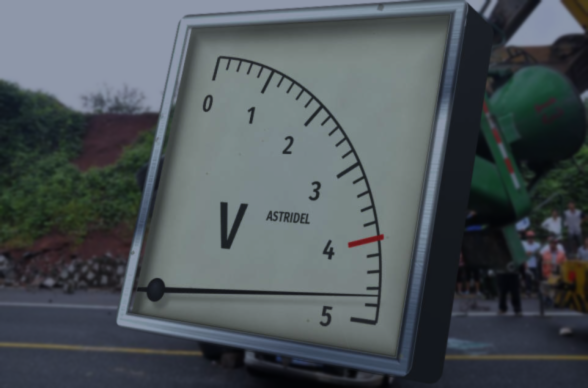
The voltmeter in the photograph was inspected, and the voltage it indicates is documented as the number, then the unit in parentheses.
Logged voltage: 4.7 (V)
